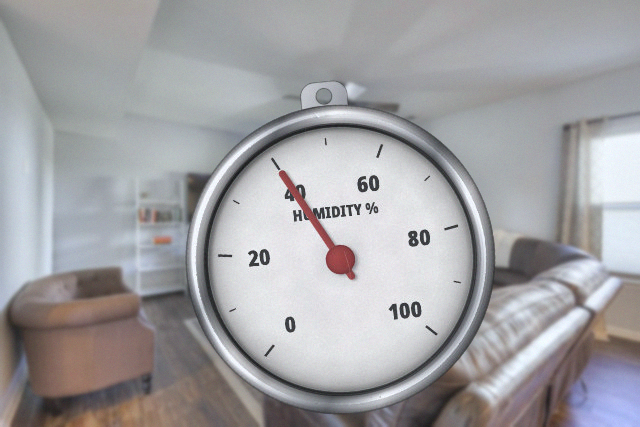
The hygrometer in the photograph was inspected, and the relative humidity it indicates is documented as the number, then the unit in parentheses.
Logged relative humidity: 40 (%)
